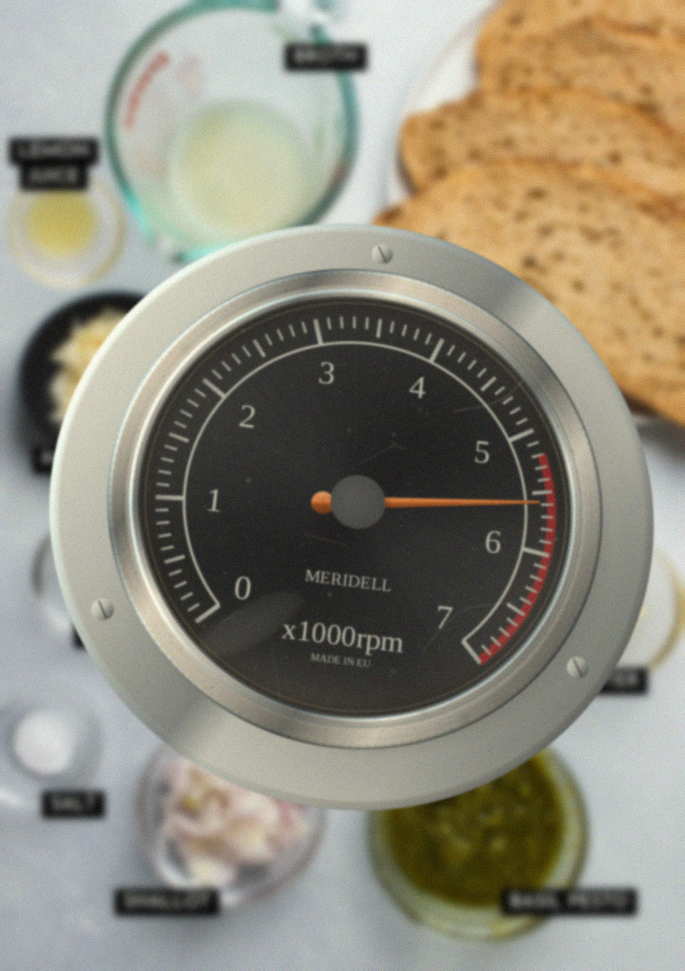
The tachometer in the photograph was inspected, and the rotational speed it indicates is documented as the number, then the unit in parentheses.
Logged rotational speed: 5600 (rpm)
